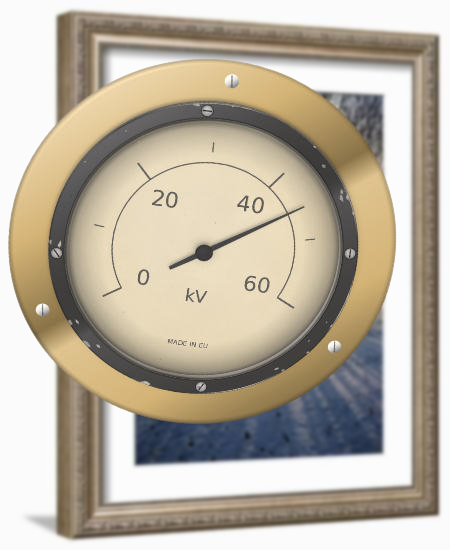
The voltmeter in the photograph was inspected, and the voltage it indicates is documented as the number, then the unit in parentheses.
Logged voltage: 45 (kV)
